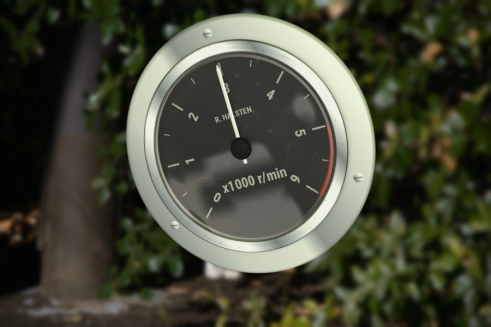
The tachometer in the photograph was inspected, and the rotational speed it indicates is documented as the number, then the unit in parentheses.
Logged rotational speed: 3000 (rpm)
